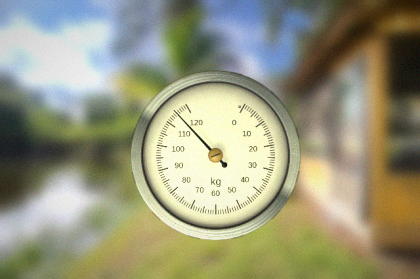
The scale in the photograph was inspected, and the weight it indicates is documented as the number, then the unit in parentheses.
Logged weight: 115 (kg)
